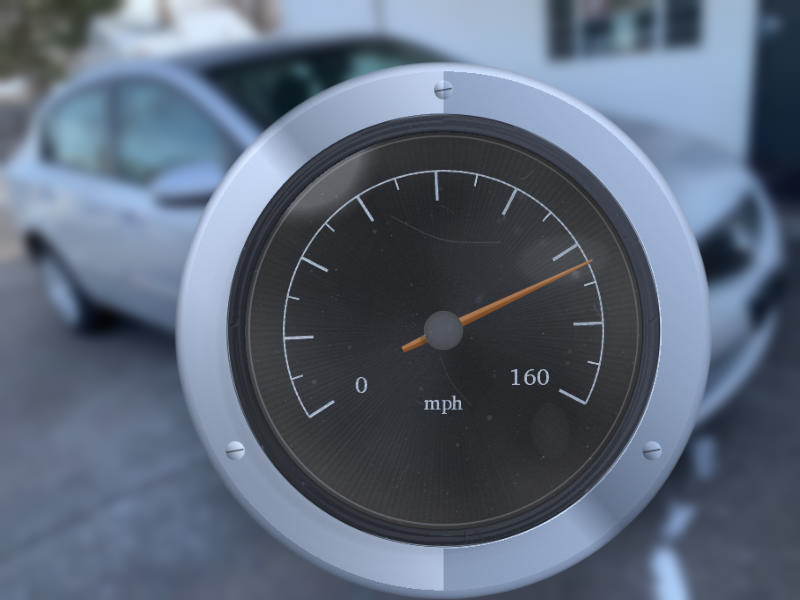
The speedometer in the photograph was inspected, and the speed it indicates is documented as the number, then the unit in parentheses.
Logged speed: 125 (mph)
